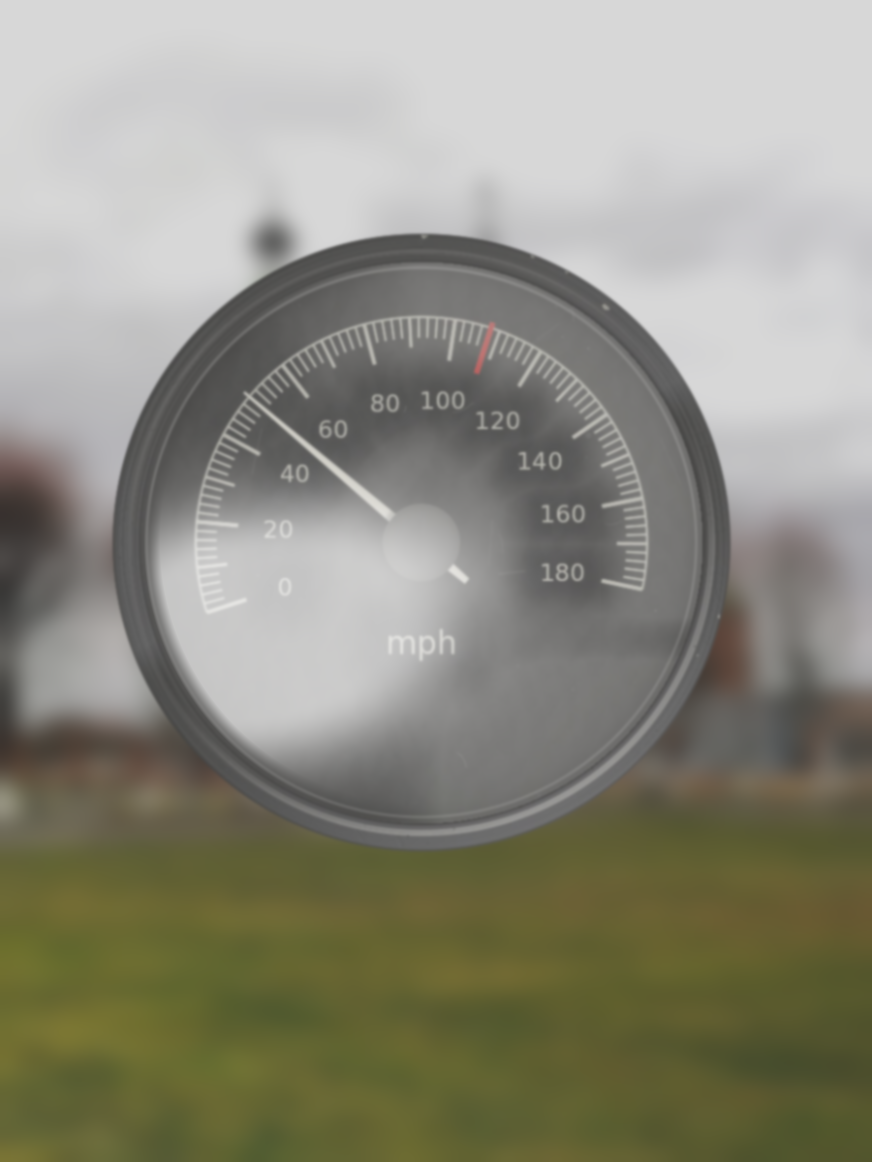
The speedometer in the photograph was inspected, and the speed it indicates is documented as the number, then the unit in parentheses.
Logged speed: 50 (mph)
